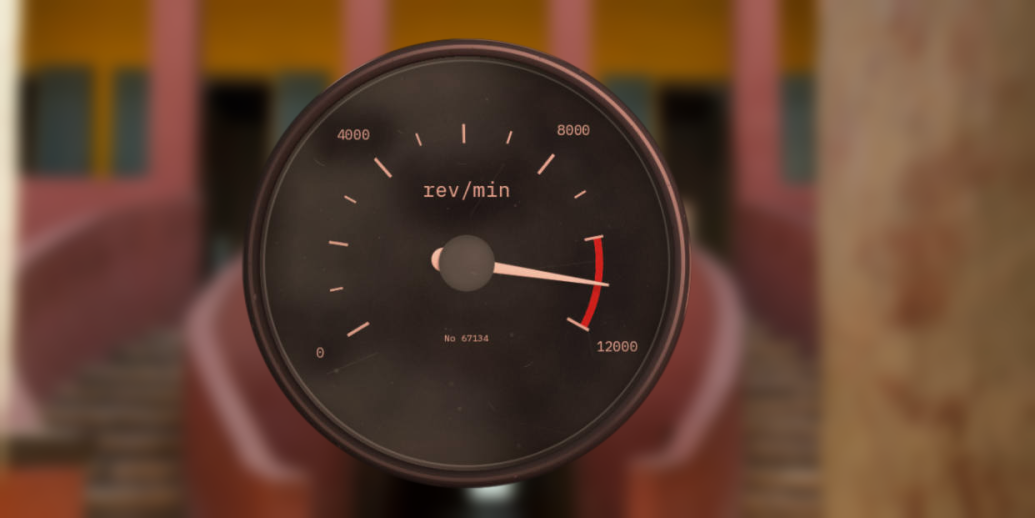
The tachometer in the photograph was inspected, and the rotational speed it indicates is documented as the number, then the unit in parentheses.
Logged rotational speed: 11000 (rpm)
